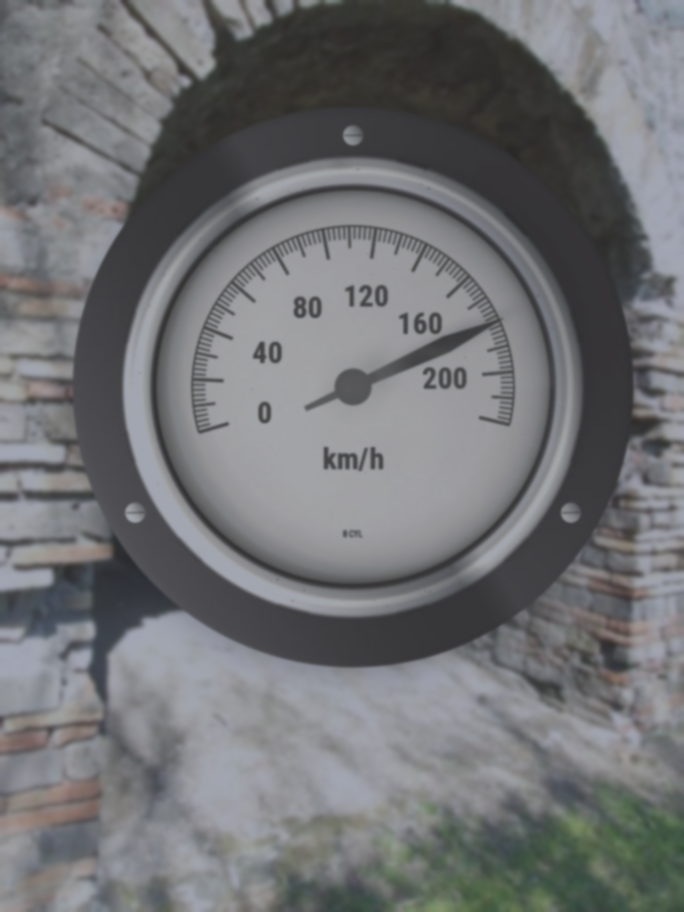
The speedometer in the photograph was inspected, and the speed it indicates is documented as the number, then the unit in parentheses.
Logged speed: 180 (km/h)
